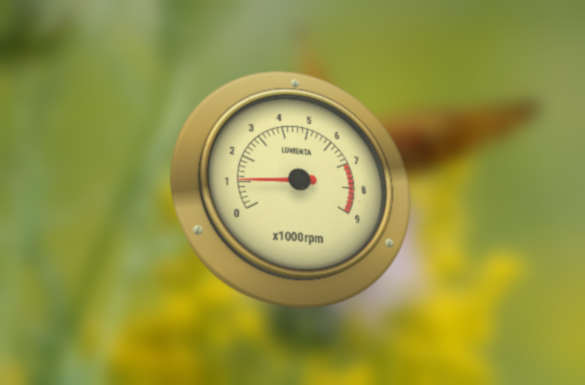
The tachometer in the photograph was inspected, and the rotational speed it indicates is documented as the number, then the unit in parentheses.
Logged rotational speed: 1000 (rpm)
